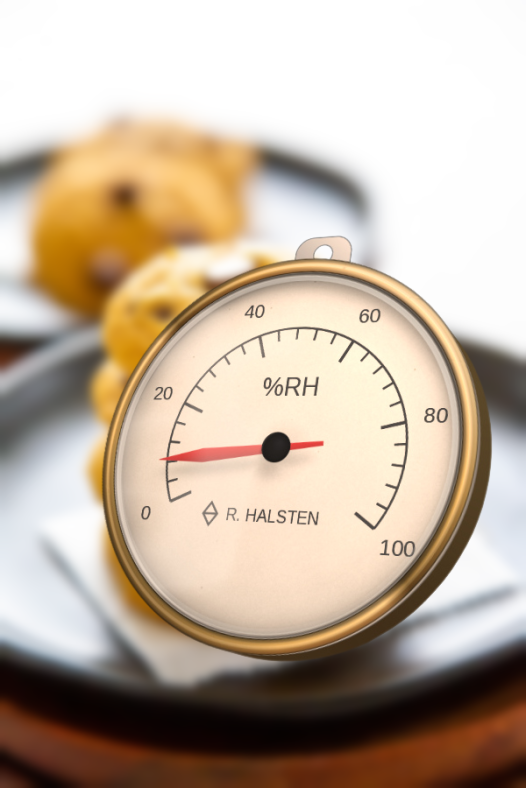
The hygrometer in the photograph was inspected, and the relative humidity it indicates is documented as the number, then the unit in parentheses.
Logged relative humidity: 8 (%)
